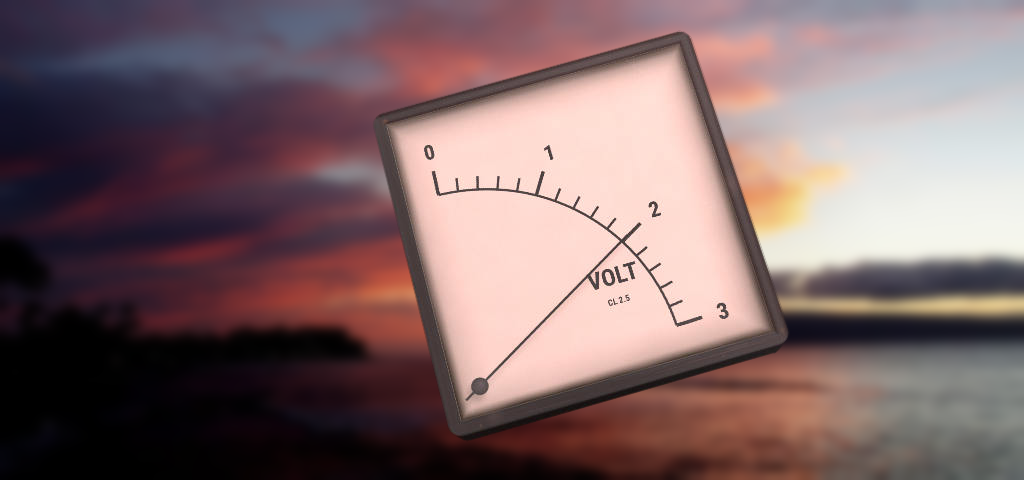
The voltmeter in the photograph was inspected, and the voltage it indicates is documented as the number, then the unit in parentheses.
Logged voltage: 2 (V)
